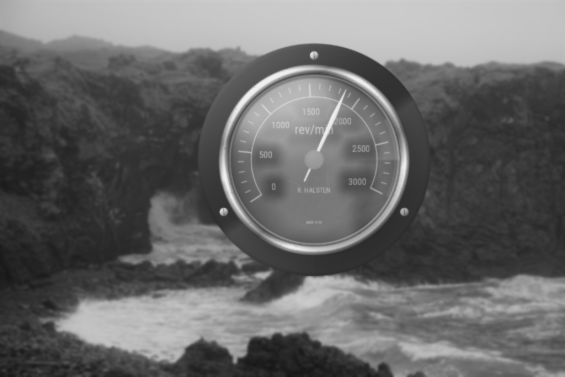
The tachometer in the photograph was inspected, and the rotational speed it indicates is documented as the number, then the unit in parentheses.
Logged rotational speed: 1850 (rpm)
